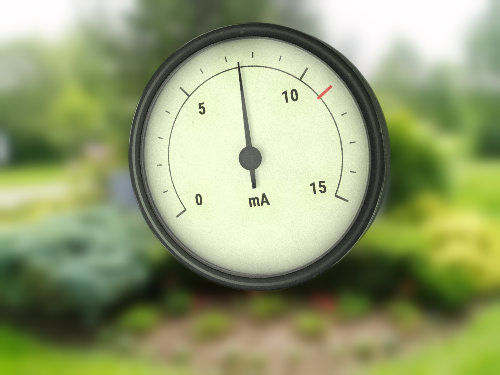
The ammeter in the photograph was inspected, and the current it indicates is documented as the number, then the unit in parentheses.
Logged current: 7.5 (mA)
